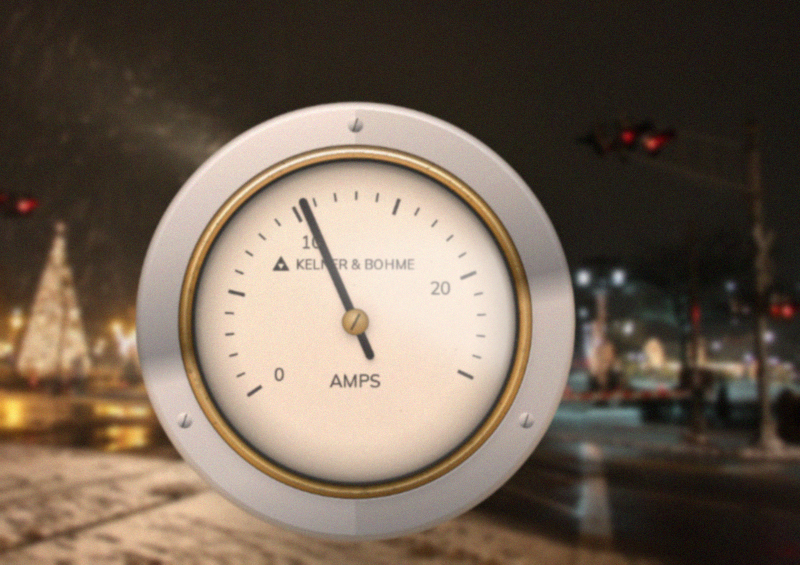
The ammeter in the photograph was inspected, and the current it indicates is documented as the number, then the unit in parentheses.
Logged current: 10.5 (A)
